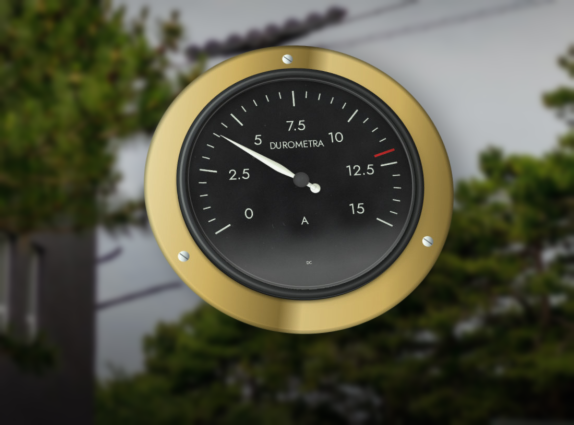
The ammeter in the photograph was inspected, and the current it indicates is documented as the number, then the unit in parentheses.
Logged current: 4 (A)
